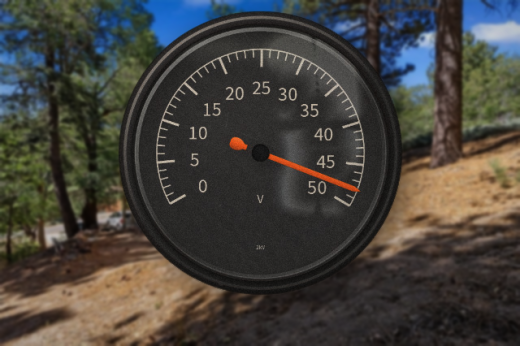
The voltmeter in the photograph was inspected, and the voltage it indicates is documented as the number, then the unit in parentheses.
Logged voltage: 48 (V)
